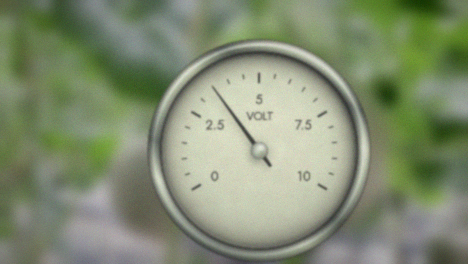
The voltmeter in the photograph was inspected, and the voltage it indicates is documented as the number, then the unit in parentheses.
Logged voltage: 3.5 (V)
